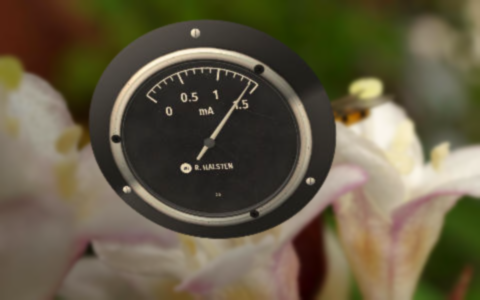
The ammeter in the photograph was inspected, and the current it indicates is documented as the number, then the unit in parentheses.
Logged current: 1.4 (mA)
